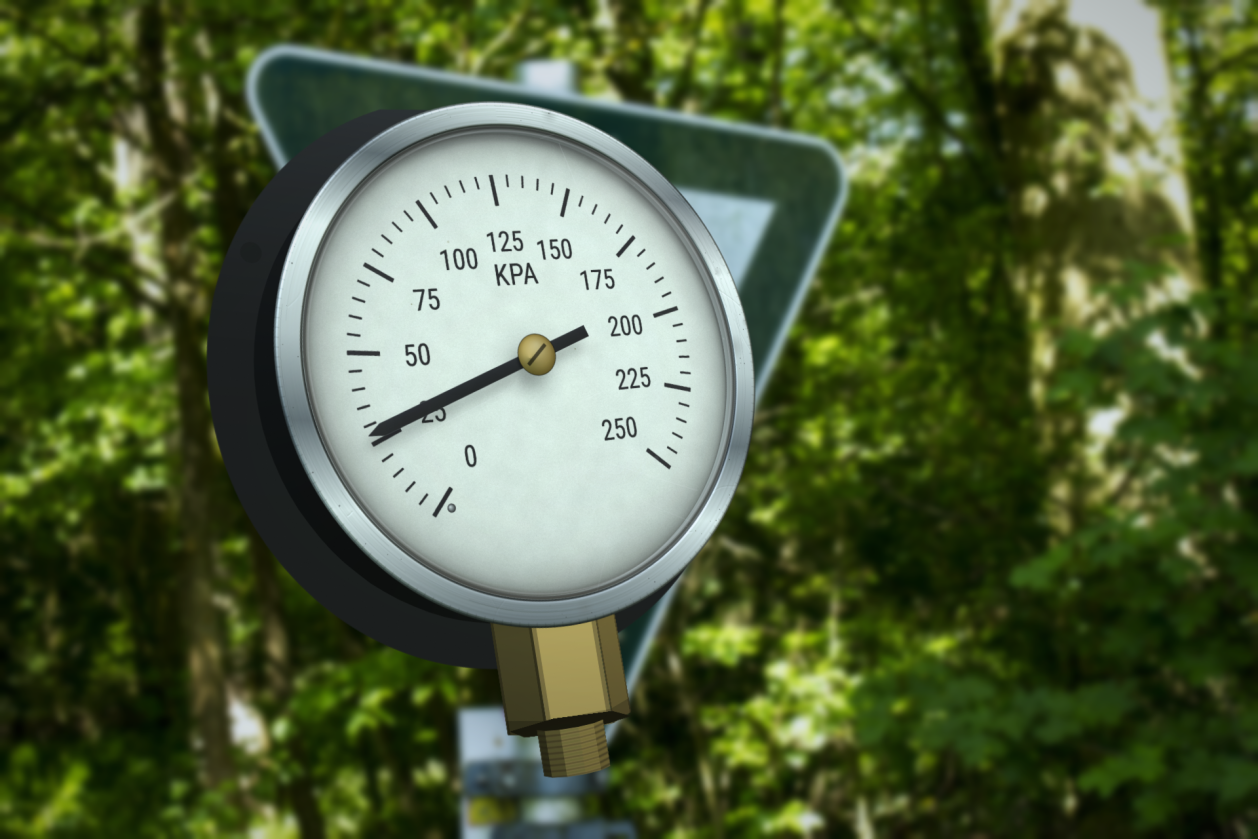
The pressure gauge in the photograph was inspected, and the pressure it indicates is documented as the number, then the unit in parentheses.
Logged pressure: 27.5 (kPa)
